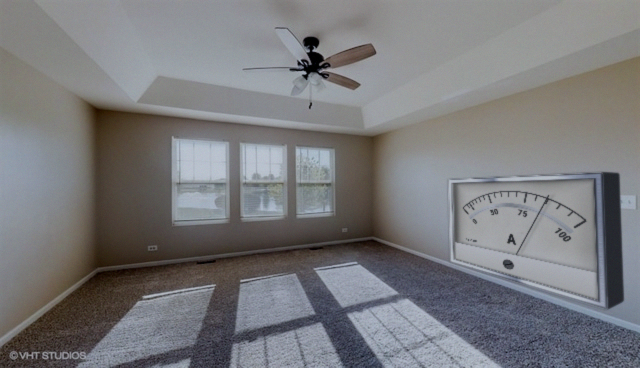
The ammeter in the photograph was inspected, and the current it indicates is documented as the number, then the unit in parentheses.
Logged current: 85 (A)
